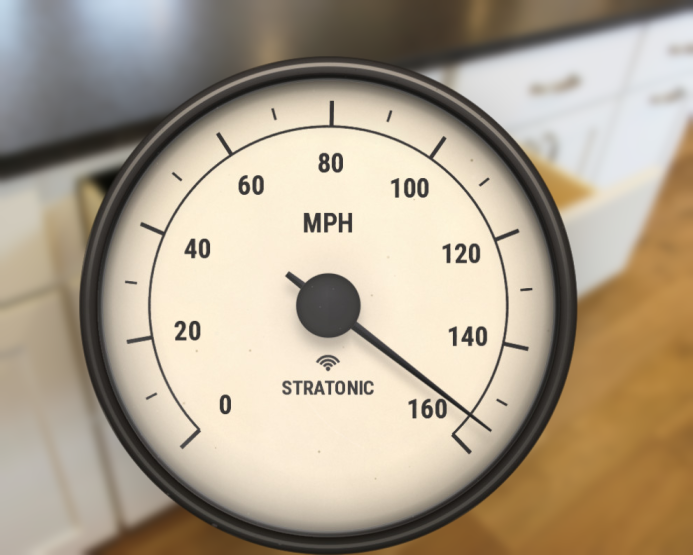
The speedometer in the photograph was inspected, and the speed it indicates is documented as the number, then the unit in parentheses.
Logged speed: 155 (mph)
